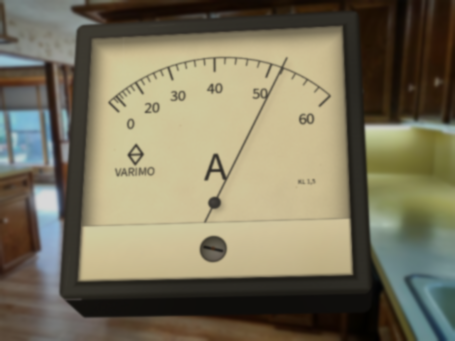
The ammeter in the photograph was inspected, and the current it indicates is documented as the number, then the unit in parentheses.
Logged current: 52 (A)
